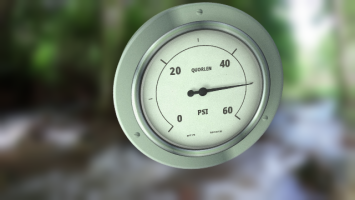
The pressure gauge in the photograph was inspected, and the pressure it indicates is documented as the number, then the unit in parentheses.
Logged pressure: 50 (psi)
